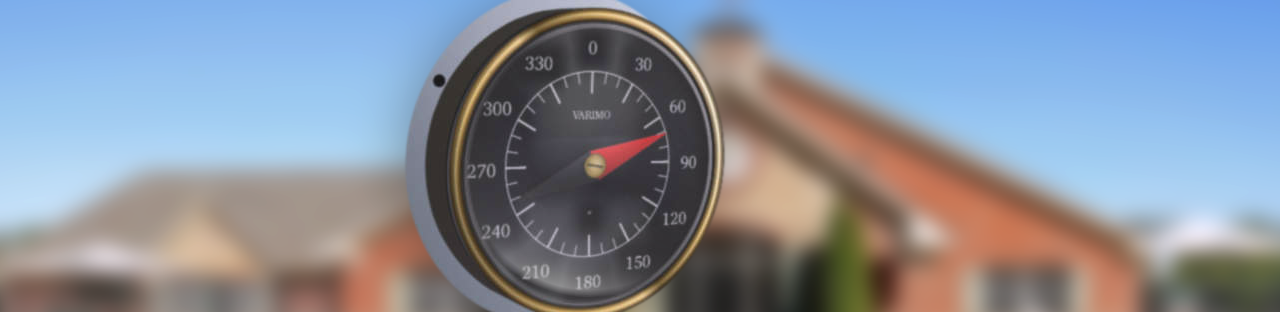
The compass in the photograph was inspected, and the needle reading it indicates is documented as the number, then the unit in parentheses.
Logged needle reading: 70 (°)
